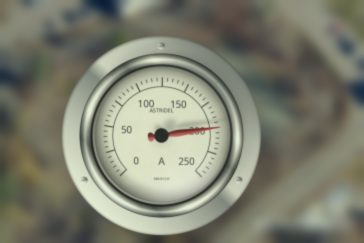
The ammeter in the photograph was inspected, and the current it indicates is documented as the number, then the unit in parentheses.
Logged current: 200 (A)
